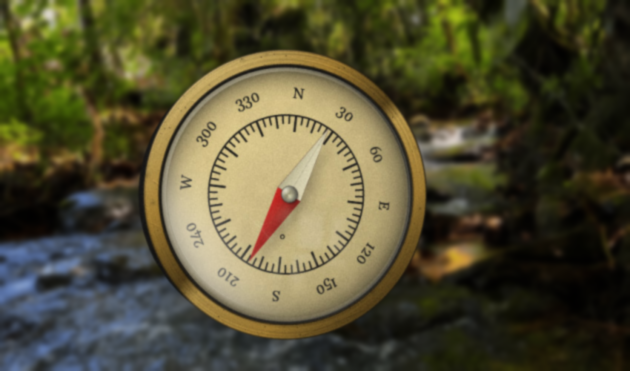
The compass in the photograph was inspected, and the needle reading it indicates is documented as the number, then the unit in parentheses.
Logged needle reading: 205 (°)
